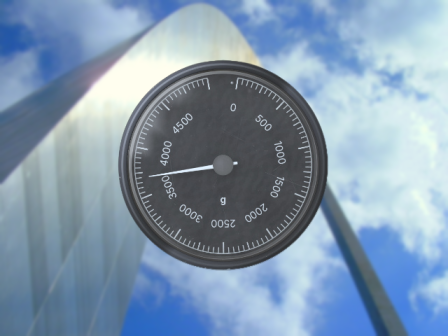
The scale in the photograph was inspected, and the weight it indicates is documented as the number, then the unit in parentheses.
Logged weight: 3700 (g)
